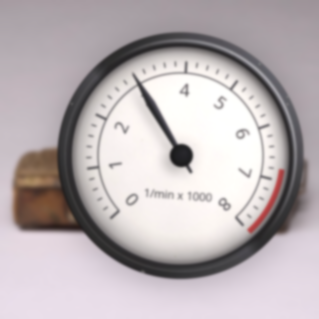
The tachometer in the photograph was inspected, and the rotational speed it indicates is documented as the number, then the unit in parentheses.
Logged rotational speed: 3000 (rpm)
